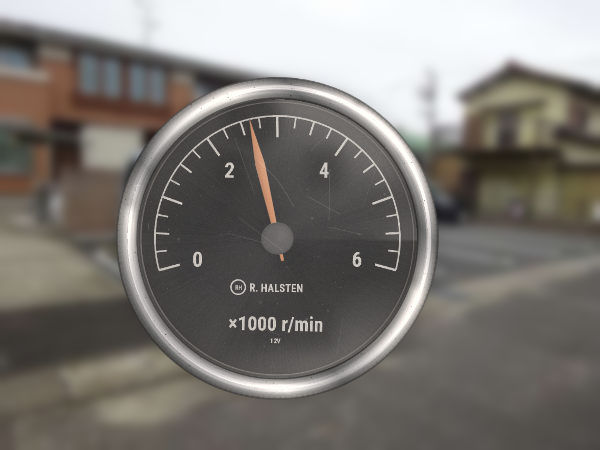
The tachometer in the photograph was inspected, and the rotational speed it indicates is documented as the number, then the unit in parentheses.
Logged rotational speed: 2625 (rpm)
